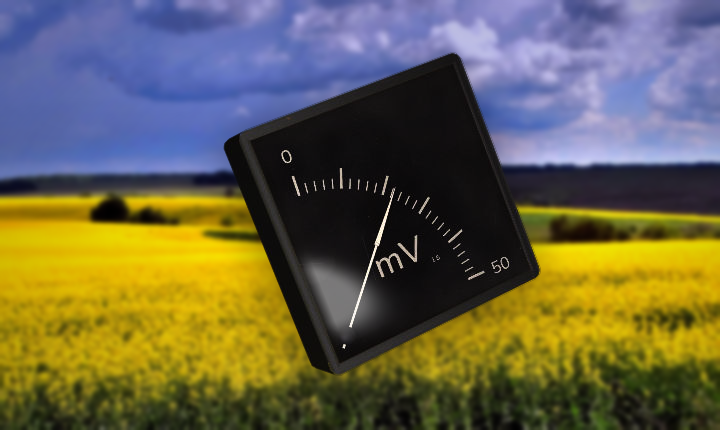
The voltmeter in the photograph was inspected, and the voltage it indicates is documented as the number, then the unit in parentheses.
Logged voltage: 22 (mV)
